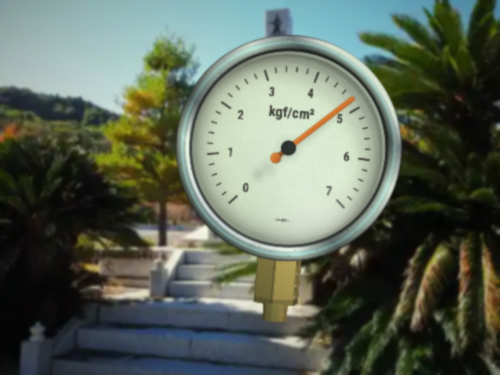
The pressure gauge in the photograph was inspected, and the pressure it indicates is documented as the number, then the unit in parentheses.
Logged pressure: 4.8 (kg/cm²)
